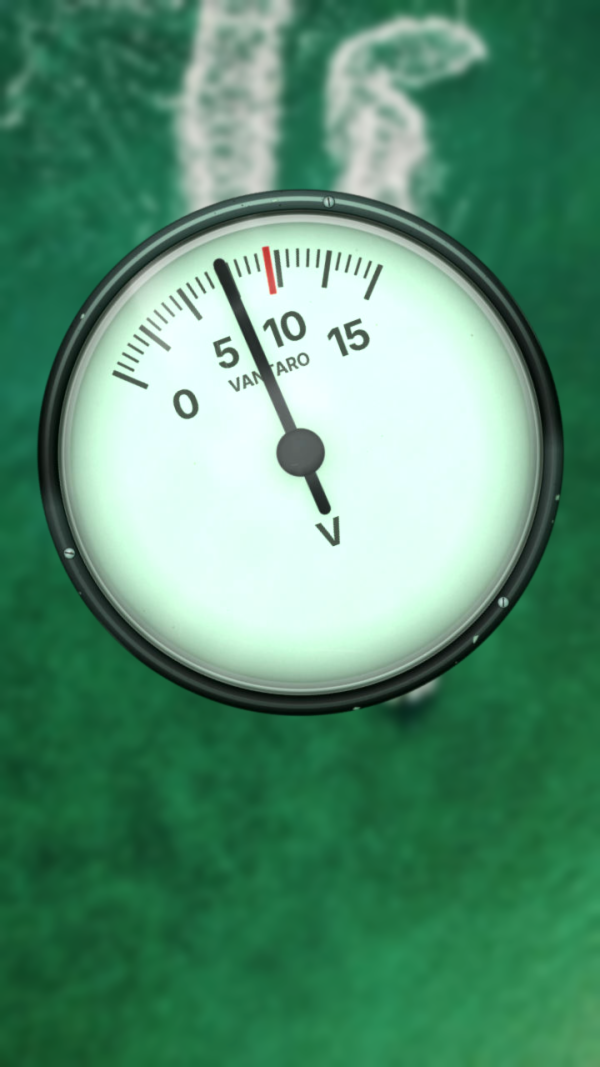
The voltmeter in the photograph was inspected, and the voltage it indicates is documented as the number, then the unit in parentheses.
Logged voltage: 7.25 (V)
